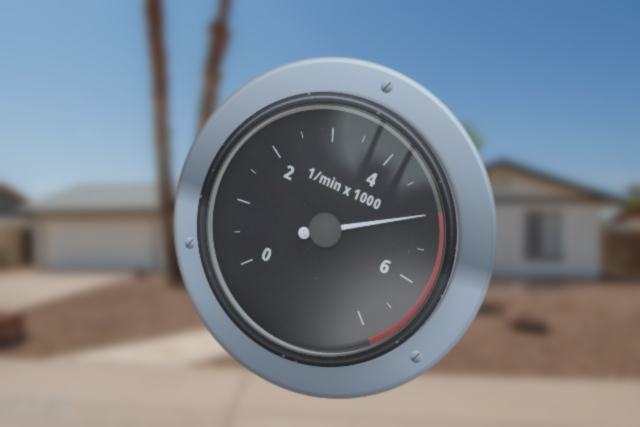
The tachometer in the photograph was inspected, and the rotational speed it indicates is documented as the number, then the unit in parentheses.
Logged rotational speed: 5000 (rpm)
